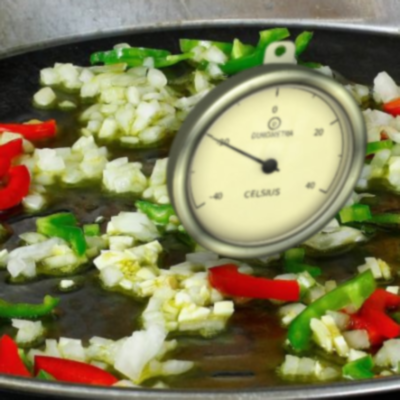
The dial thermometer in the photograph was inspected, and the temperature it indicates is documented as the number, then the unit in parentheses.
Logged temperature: -20 (°C)
